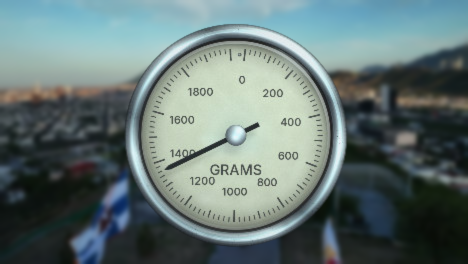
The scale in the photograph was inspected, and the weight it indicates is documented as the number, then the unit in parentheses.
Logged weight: 1360 (g)
